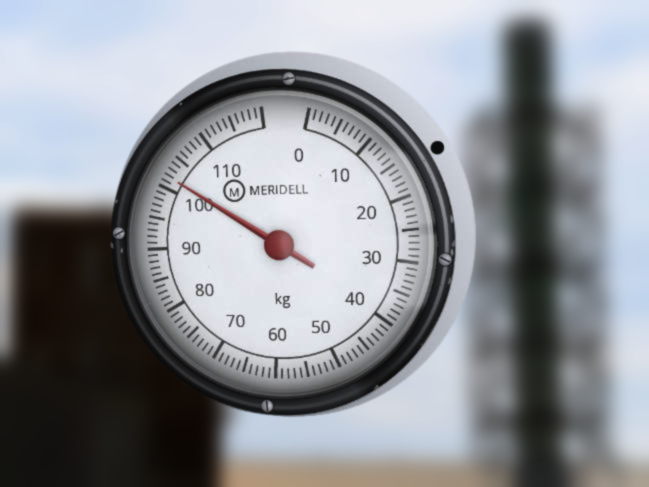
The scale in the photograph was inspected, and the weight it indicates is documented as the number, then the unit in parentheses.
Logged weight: 102 (kg)
